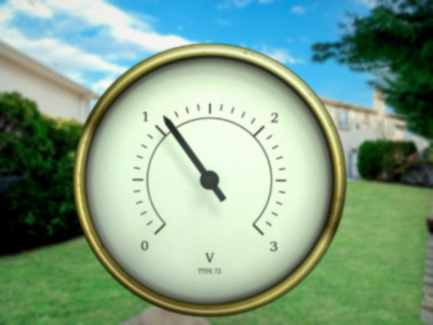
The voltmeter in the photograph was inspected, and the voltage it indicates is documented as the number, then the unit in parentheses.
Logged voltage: 1.1 (V)
